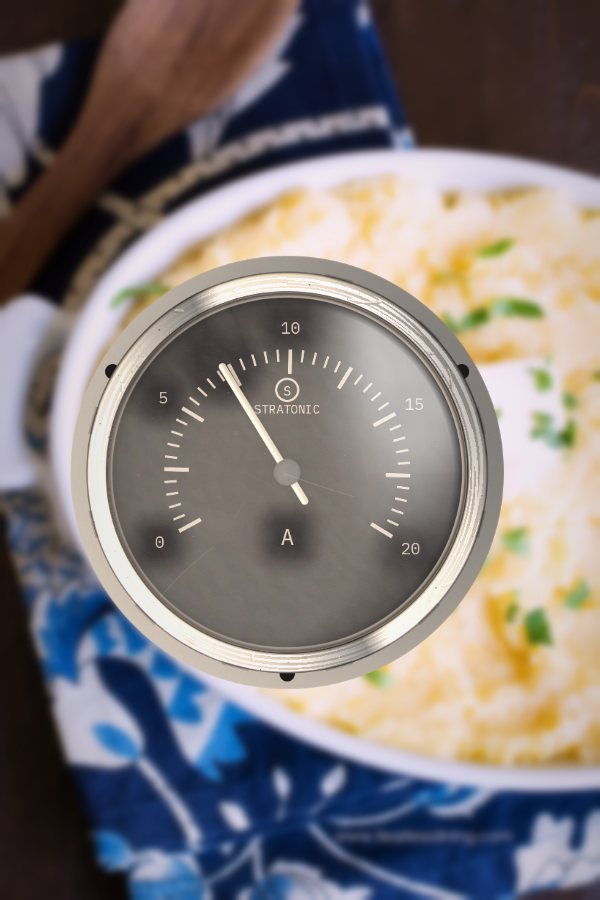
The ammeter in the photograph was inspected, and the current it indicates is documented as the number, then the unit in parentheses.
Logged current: 7.25 (A)
